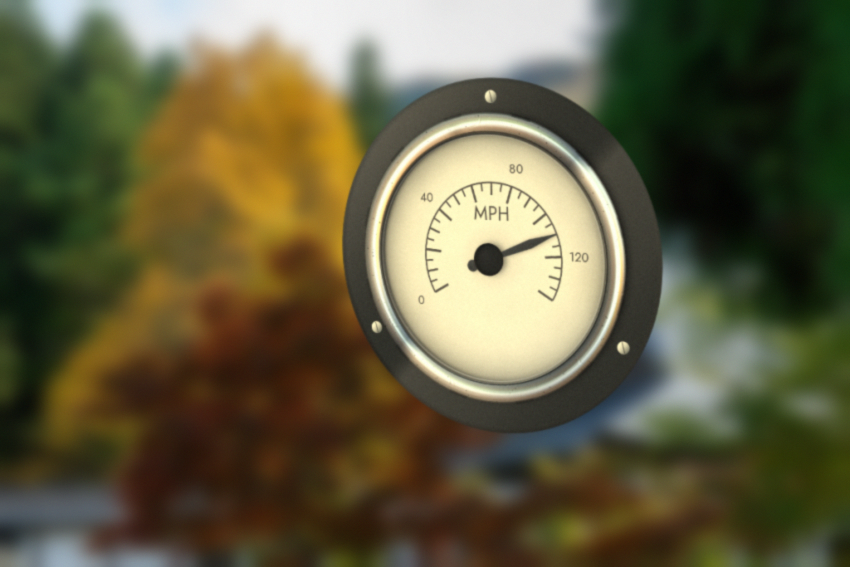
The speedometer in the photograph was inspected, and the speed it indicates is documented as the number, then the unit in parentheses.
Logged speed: 110 (mph)
